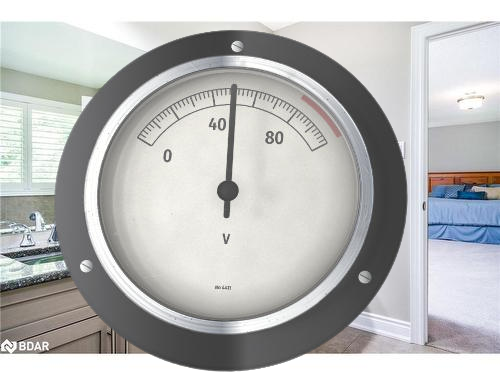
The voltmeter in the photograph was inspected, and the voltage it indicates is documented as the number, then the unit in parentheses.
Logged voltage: 50 (V)
